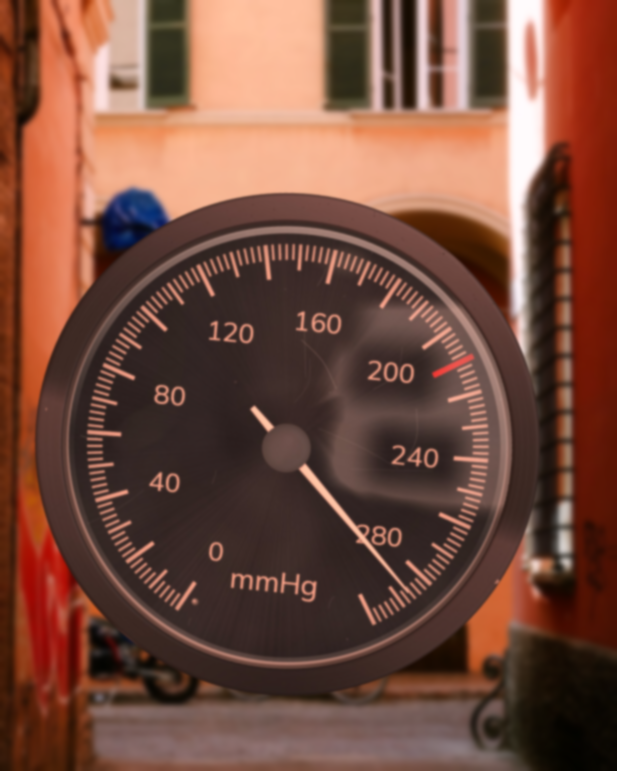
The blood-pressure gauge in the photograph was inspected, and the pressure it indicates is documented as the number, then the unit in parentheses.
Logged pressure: 286 (mmHg)
